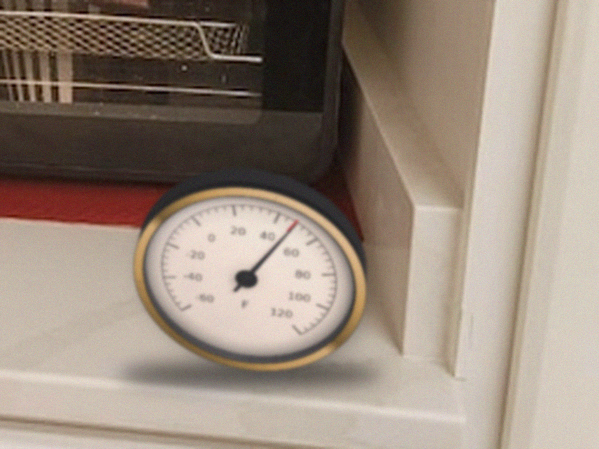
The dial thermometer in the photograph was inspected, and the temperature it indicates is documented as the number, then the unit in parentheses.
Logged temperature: 48 (°F)
